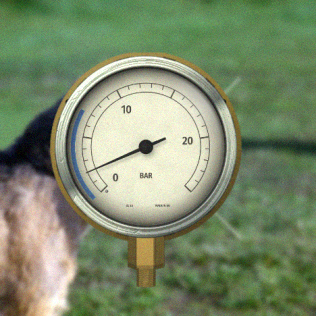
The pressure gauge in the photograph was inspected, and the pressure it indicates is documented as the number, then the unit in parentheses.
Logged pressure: 2 (bar)
